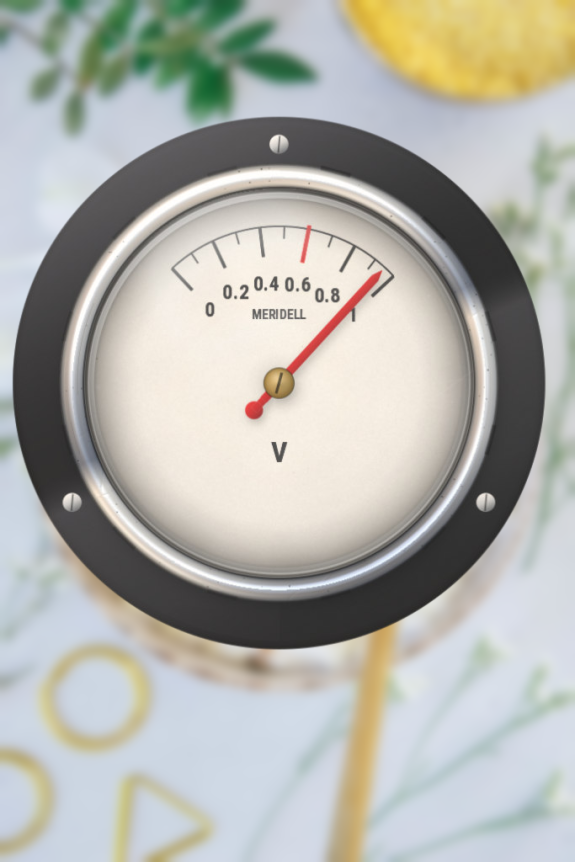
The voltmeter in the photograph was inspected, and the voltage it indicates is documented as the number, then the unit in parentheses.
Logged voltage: 0.95 (V)
